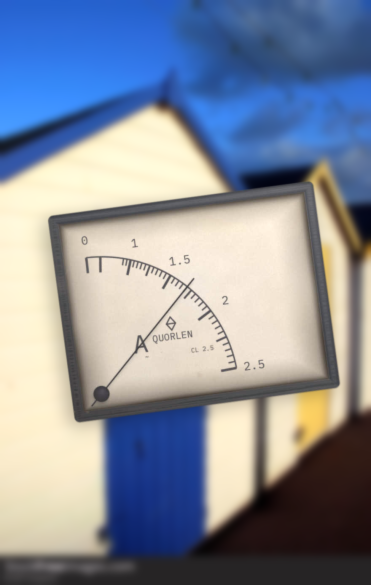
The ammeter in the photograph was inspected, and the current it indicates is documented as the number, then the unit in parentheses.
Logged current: 1.7 (A)
